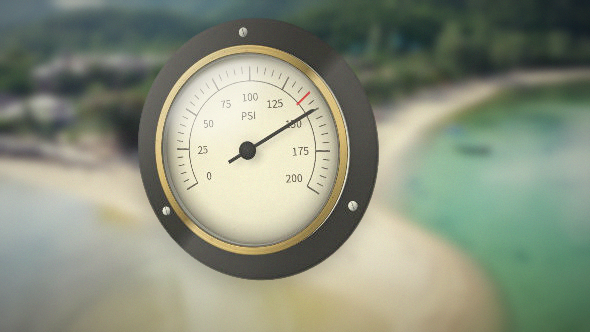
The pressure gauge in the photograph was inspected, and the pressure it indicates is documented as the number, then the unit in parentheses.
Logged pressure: 150 (psi)
